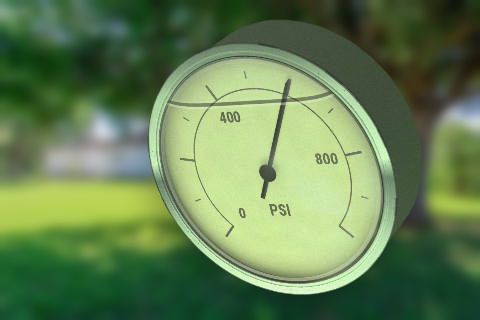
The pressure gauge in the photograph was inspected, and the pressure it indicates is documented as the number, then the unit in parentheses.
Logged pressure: 600 (psi)
